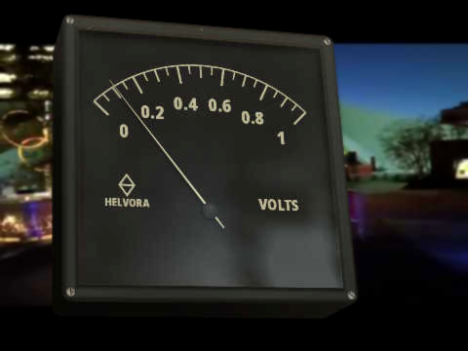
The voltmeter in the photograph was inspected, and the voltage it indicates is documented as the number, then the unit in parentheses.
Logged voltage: 0.1 (V)
